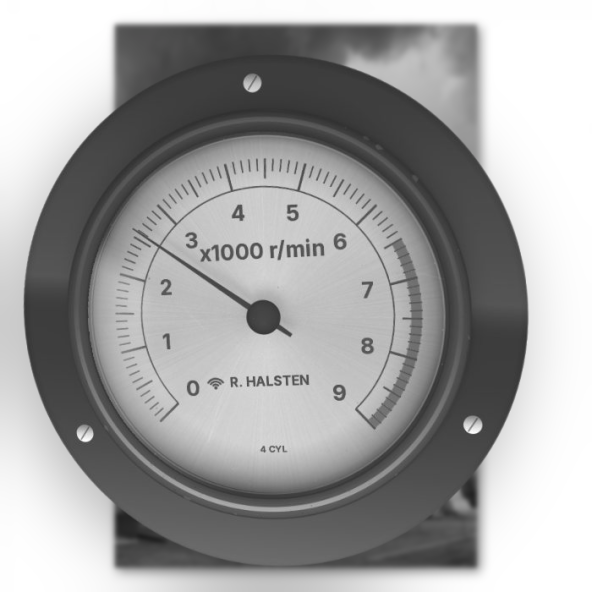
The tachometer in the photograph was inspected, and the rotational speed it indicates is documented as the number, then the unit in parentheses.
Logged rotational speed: 2600 (rpm)
